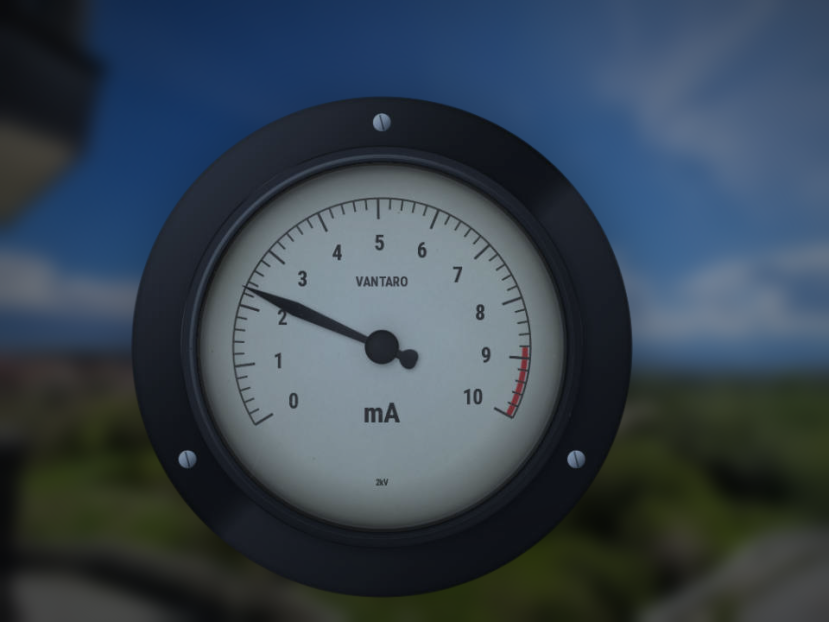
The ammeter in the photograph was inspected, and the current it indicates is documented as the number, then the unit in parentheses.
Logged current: 2.3 (mA)
